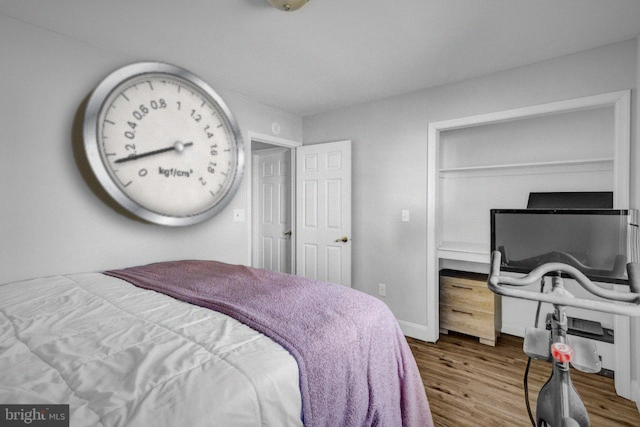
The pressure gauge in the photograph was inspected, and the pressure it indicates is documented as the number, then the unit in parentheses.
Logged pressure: 0.15 (kg/cm²)
